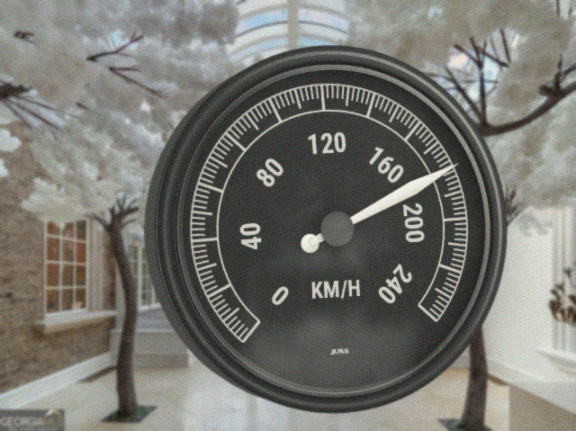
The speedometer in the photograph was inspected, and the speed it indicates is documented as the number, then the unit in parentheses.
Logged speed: 180 (km/h)
